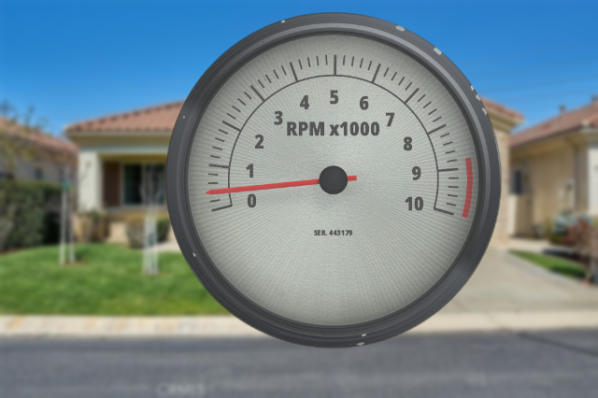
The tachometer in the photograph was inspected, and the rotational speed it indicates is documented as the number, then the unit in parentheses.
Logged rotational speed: 400 (rpm)
